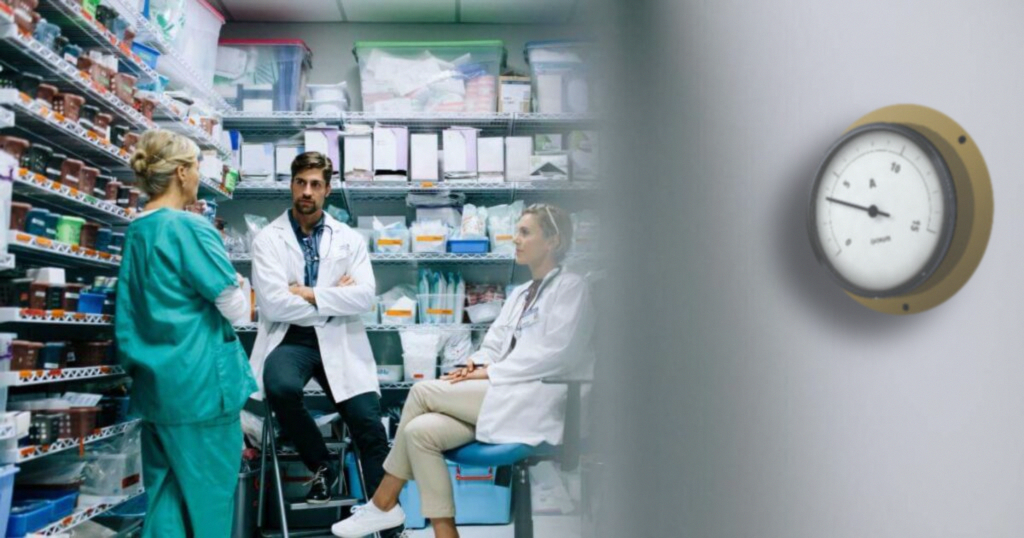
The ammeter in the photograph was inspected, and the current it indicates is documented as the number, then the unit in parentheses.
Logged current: 3.5 (A)
